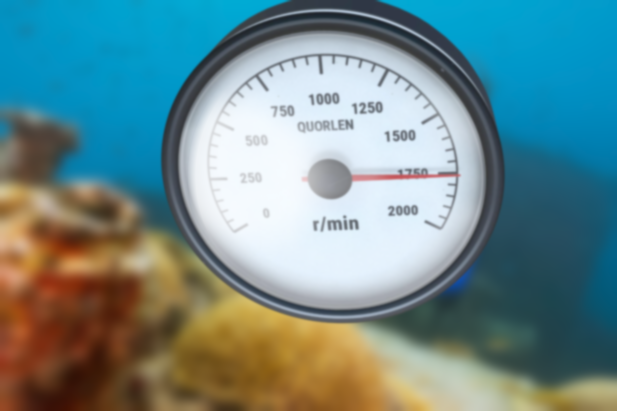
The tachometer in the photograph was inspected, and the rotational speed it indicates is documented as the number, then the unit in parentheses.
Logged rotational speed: 1750 (rpm)
